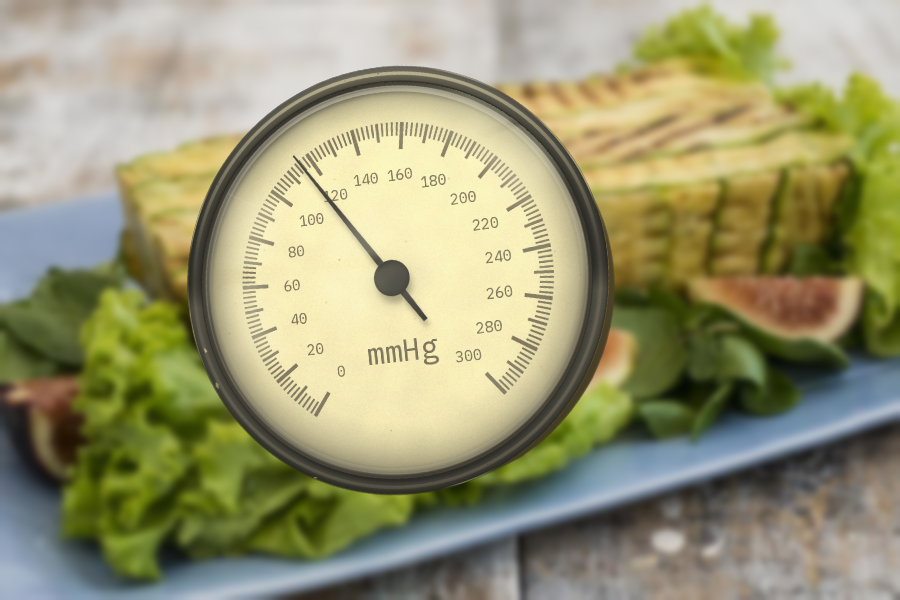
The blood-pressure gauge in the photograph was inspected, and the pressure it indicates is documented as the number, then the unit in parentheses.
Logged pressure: 116 (mmHg)
